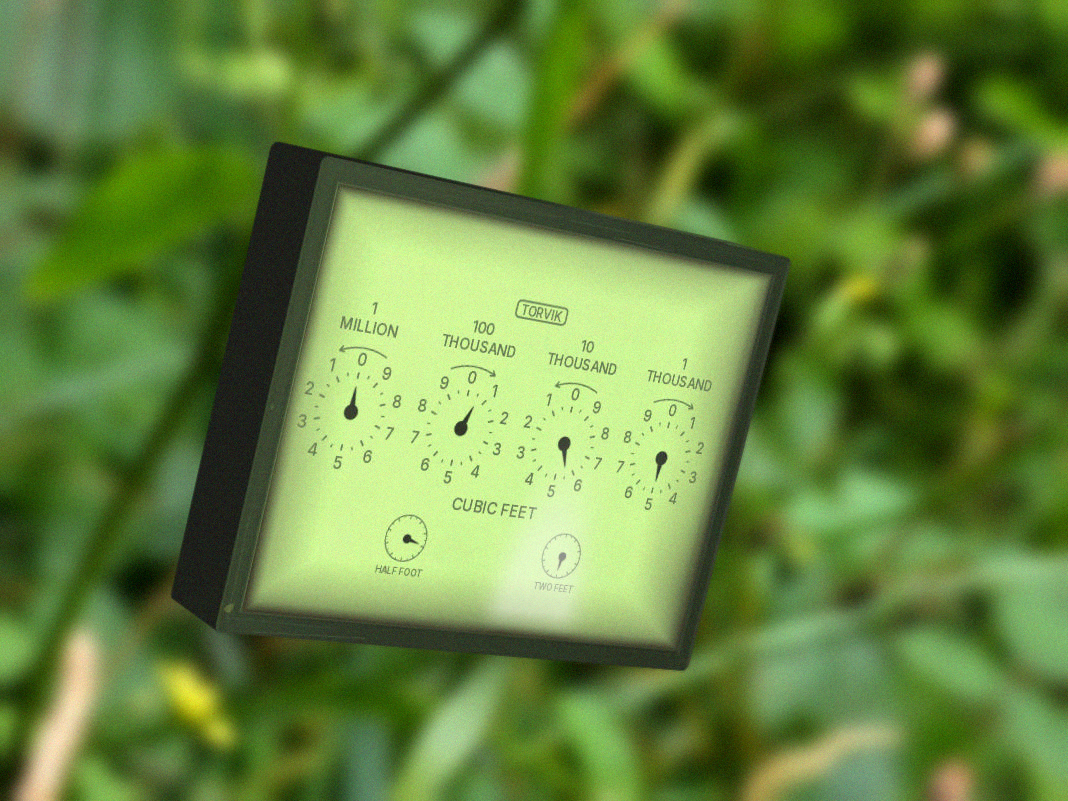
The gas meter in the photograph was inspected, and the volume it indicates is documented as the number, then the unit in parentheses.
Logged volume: 5500 (ft³)
